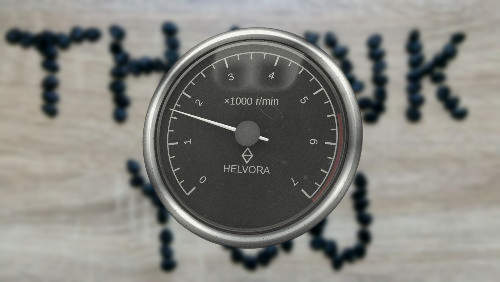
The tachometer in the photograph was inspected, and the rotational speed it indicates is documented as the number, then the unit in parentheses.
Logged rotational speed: 1625 (rpm)
